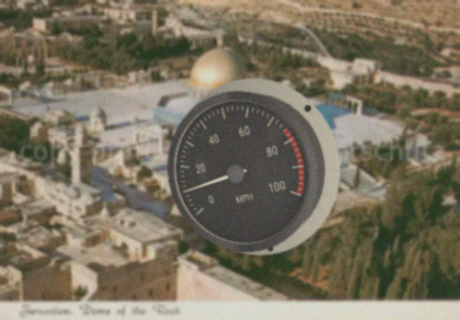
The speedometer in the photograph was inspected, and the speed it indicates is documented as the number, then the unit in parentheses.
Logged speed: 10 (mph)
